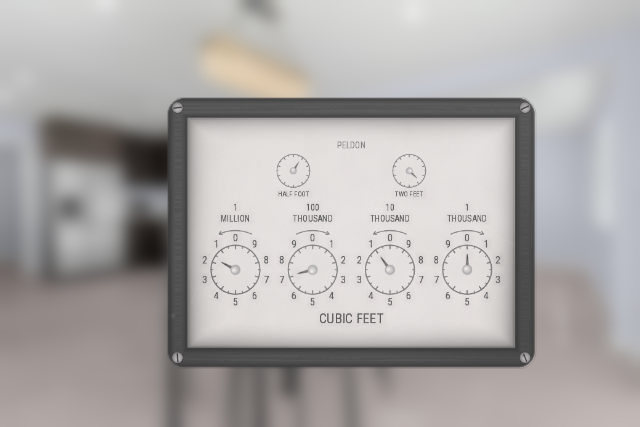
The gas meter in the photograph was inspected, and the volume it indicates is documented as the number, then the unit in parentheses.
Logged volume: 171000 (ft³)
